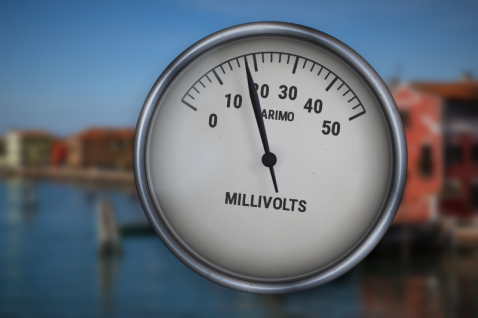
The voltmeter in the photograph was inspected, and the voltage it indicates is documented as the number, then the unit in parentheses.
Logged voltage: 18 (mV)
